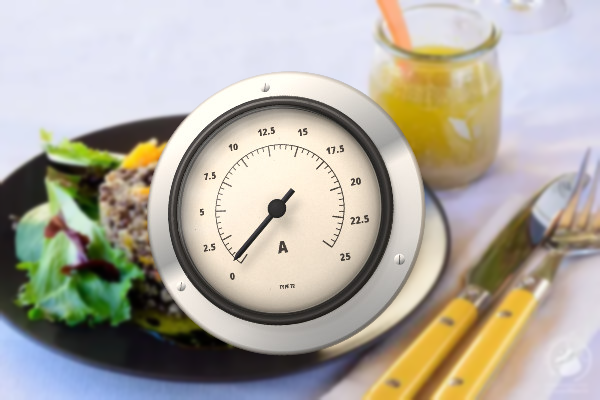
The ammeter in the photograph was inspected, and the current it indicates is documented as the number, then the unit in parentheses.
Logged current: 0.5 (A)
